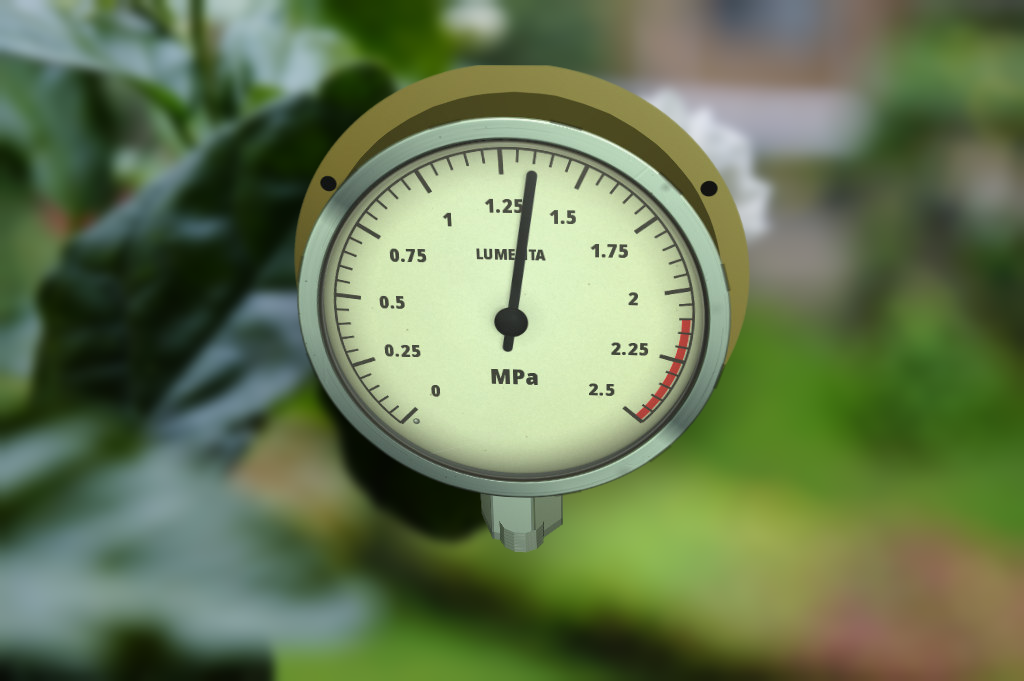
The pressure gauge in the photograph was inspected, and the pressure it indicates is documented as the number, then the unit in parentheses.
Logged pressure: 1.35 (MPa)
